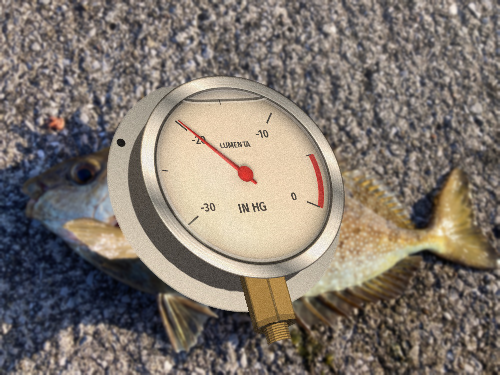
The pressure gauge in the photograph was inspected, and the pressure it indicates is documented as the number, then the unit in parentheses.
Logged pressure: -20 (inHg)
